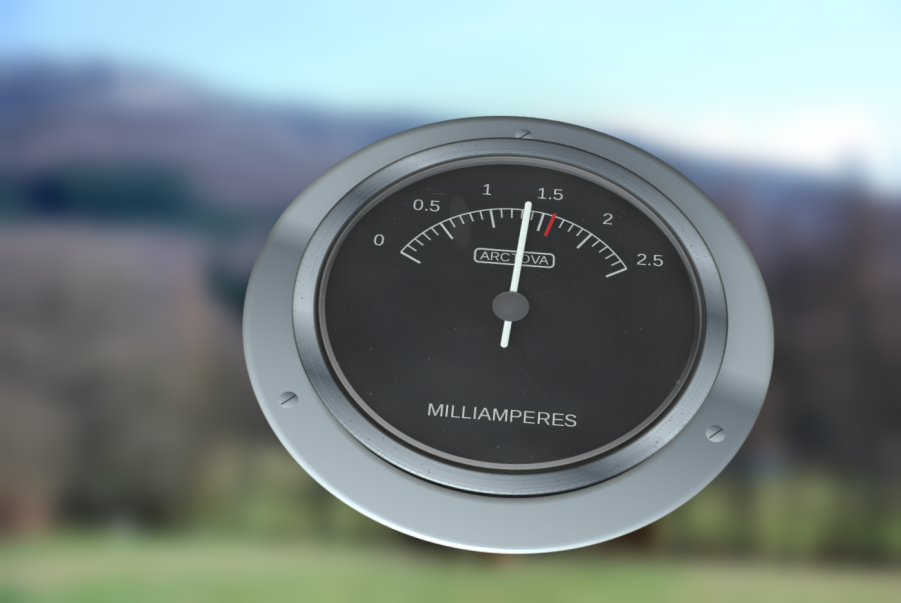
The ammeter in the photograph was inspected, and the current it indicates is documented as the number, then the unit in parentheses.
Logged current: 1.35 (mA)
